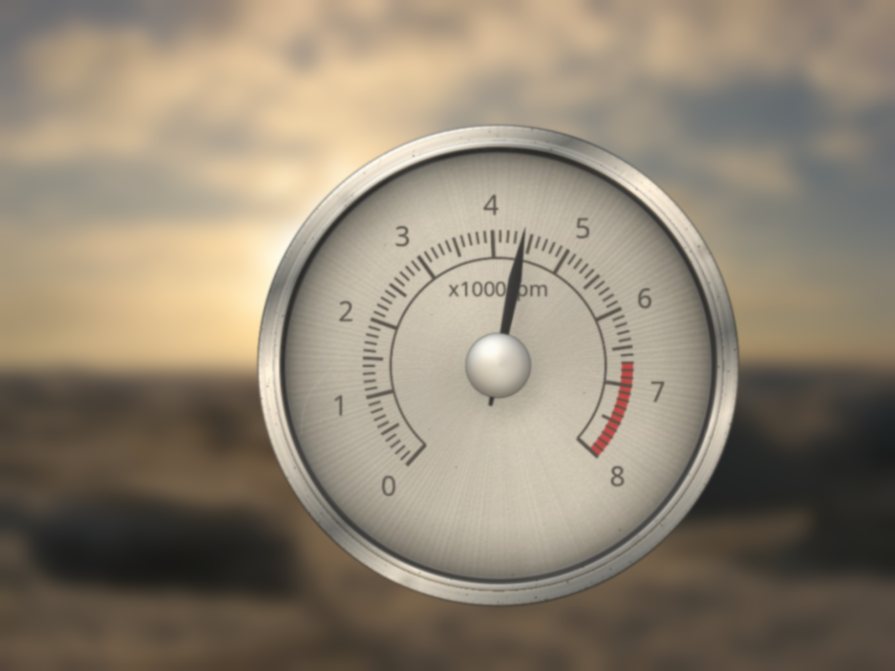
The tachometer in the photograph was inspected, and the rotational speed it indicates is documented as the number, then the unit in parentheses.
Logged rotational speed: 4400 (rpm)
